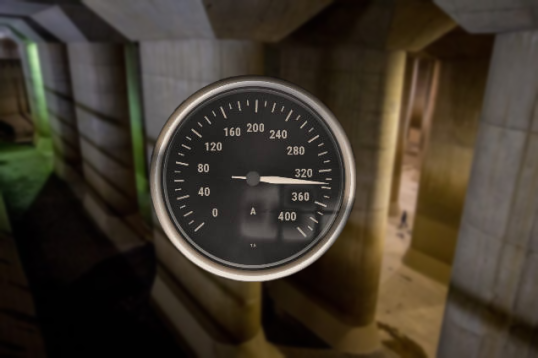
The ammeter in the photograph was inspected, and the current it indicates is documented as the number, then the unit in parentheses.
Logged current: 335 (A)
